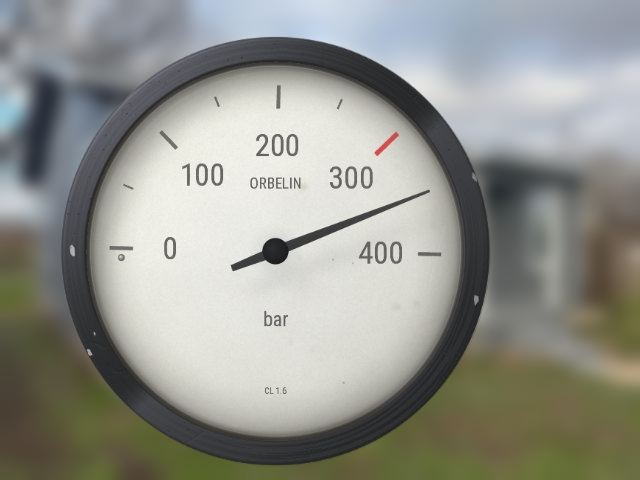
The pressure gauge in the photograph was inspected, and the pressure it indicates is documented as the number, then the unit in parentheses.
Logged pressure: 350 (bar)
